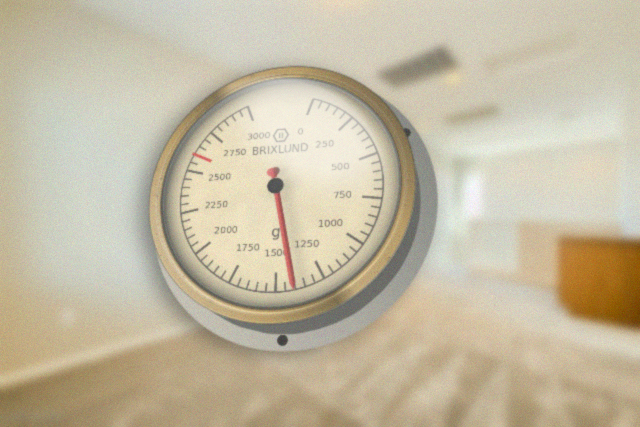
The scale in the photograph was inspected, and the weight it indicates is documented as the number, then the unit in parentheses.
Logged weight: 1400 (g)
